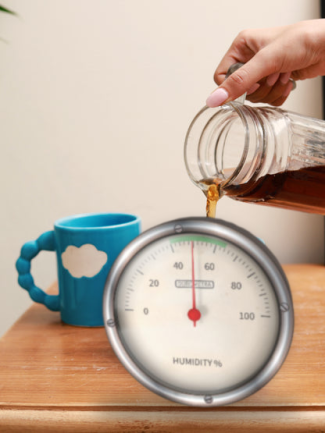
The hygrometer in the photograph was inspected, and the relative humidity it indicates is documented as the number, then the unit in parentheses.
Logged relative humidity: 50 (%)
